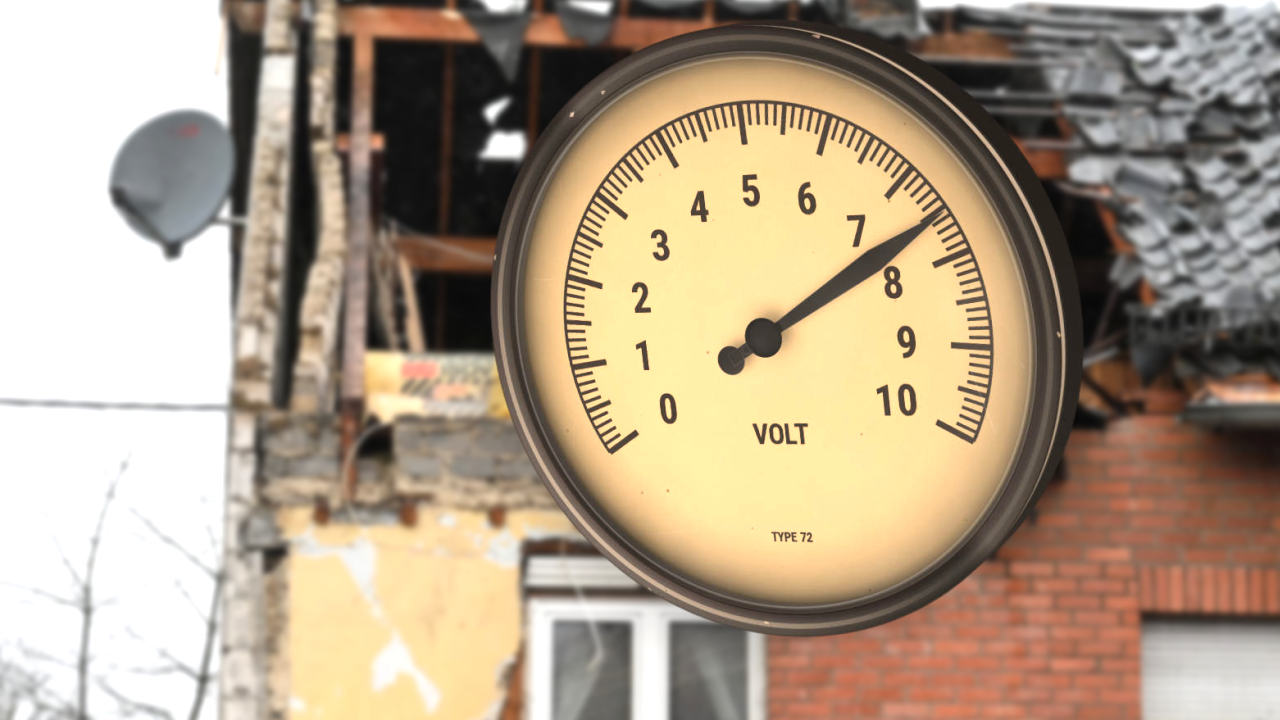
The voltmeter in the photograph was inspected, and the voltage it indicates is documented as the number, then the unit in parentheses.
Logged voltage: 7.55 (V)
